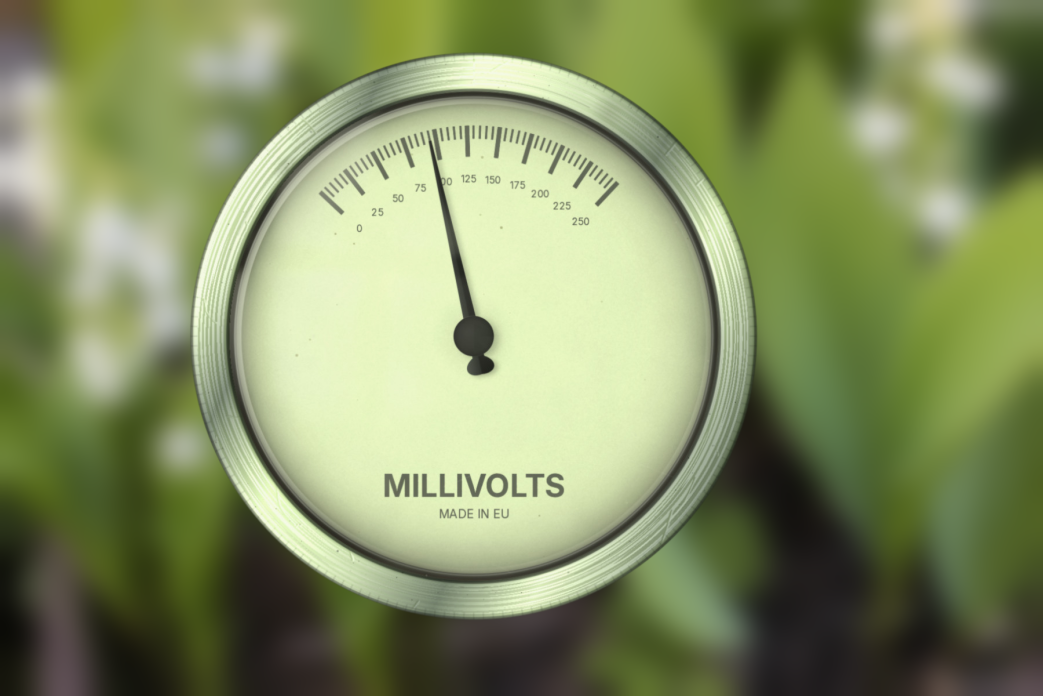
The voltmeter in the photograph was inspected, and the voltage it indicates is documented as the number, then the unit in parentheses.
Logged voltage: 95 (mV)
